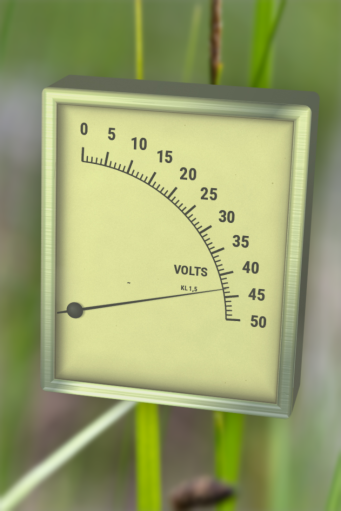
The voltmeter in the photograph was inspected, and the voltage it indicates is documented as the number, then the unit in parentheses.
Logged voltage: 43 (V)
